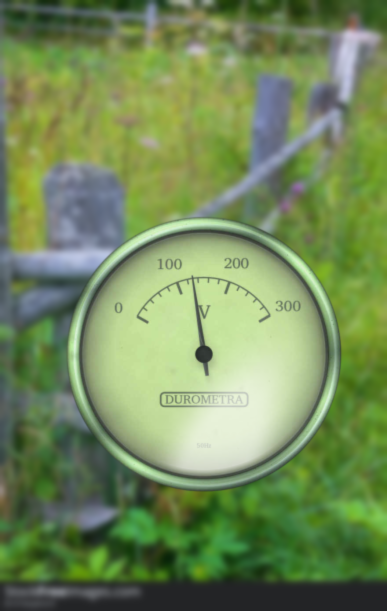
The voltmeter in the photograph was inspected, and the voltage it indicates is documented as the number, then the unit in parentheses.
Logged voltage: 130 (V)
